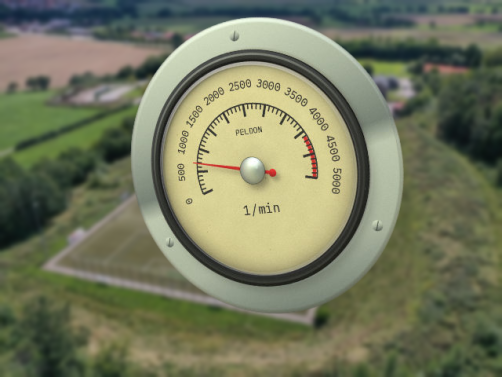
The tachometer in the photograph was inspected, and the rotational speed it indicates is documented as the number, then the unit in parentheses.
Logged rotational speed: 700 (rpm)
